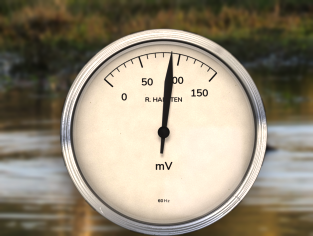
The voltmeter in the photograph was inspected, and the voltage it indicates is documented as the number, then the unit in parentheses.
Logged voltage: 90 (mV)
